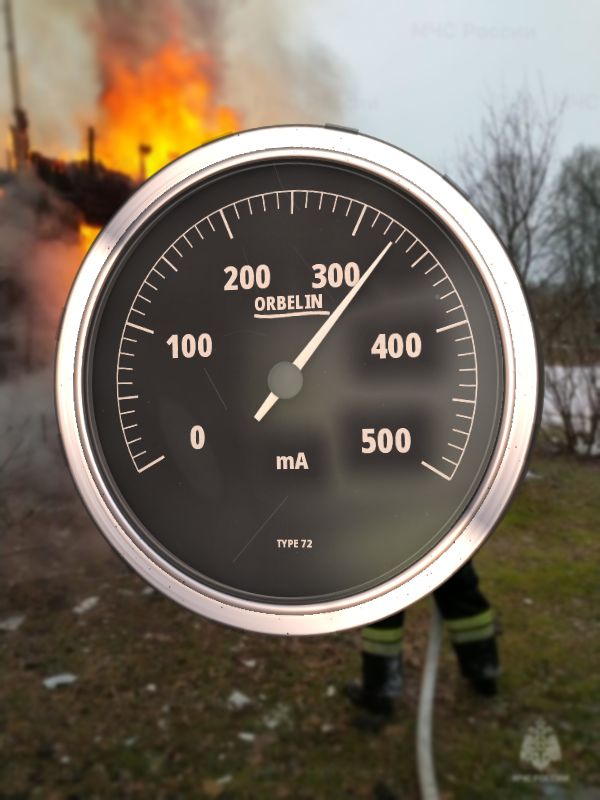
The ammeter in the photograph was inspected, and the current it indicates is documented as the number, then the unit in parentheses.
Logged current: 330 (mA)
